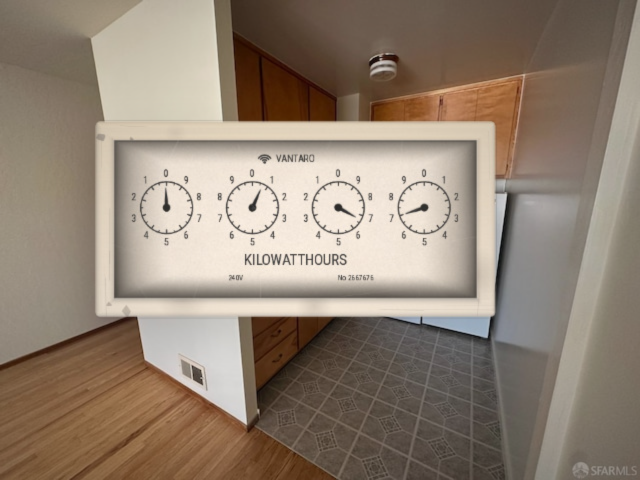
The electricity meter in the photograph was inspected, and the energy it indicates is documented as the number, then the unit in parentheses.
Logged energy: 67 (kWh)
